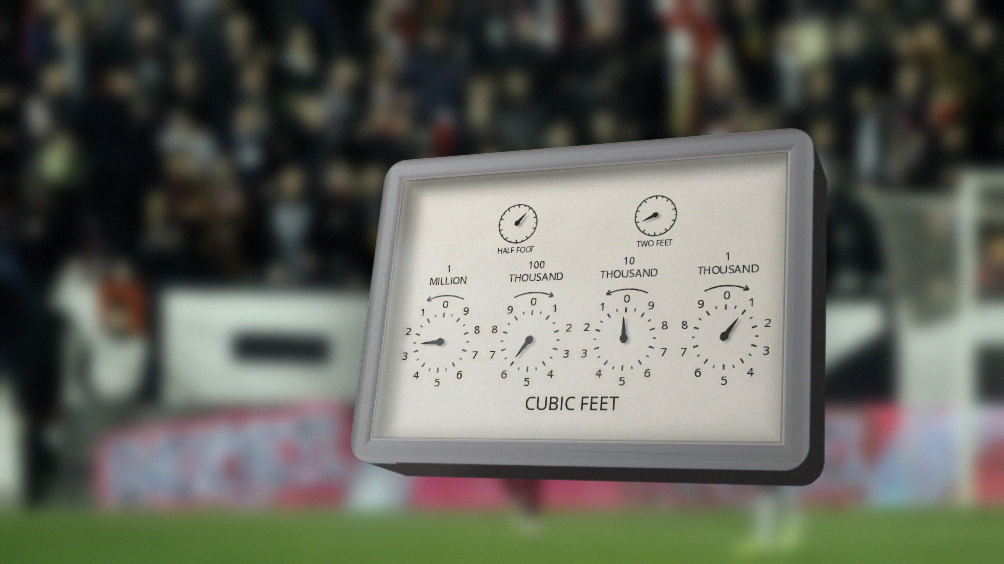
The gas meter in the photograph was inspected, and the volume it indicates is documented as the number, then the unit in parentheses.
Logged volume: 260100 (ft³)
